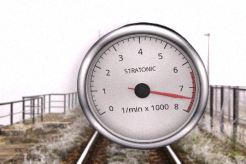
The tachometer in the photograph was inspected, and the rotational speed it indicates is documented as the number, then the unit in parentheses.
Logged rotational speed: 7400 (rpm)
